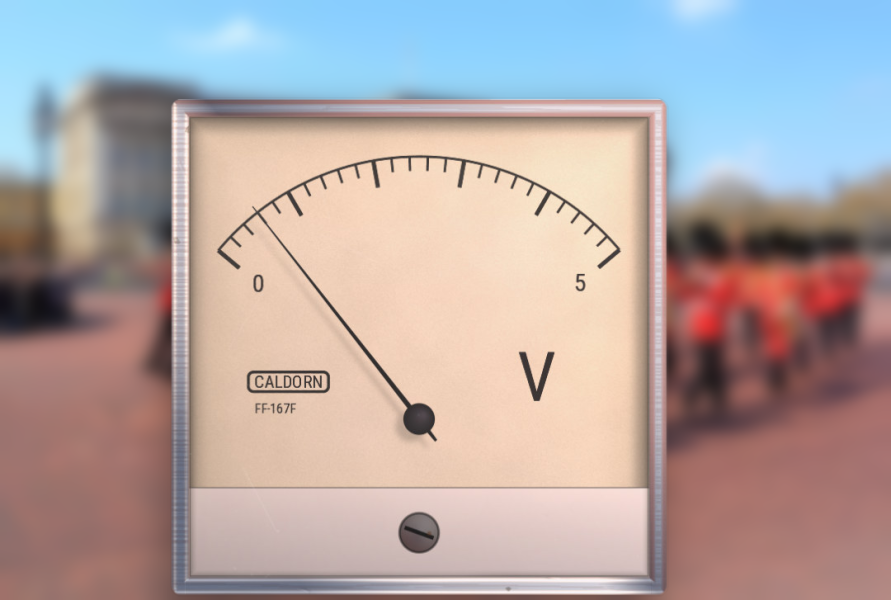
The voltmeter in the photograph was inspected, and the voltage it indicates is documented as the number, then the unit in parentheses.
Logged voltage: 0.6 (V)
